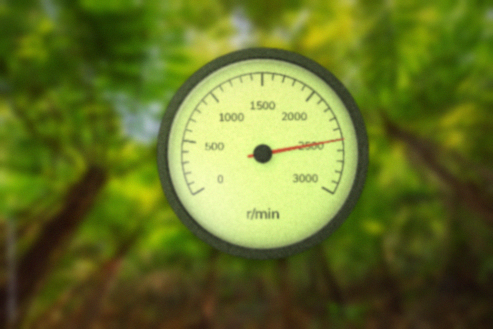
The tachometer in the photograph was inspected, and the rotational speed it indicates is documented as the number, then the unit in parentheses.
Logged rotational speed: 2500 (rpm)
